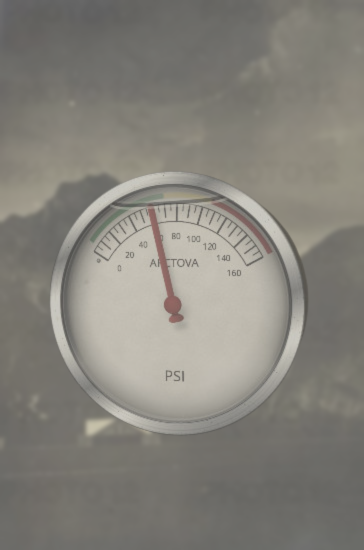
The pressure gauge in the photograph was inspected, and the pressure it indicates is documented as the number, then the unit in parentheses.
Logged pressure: 60 (psi)
